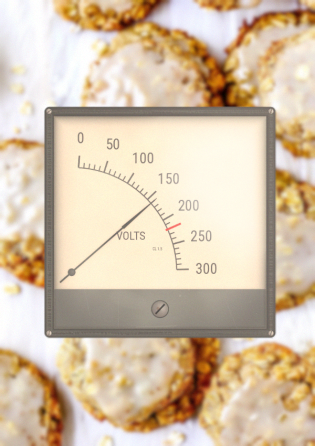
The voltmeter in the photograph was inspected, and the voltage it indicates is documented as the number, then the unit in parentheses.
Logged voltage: 160 (V)
